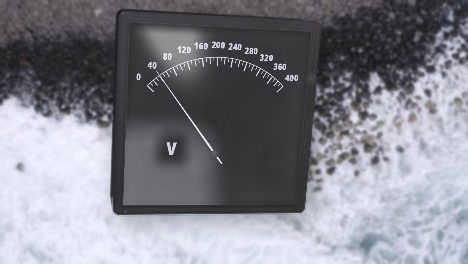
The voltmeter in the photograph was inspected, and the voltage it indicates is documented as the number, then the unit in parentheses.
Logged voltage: 40 (V)
